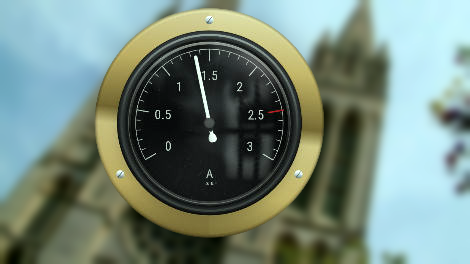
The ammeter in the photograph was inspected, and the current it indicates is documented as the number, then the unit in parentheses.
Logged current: 1.35 (A)
